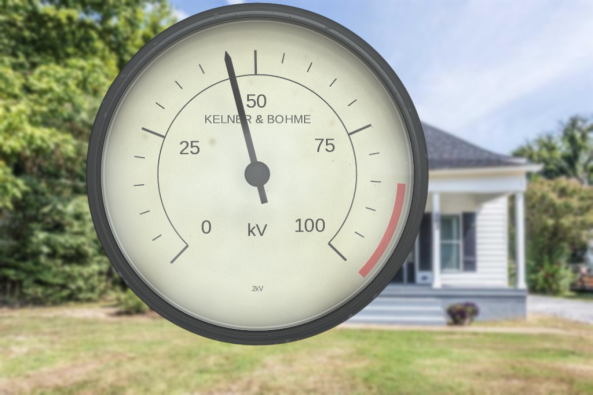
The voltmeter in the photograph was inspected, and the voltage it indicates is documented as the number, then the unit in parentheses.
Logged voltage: 45 (kV)
